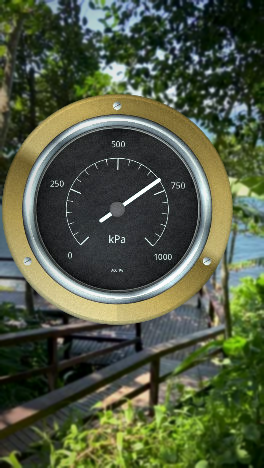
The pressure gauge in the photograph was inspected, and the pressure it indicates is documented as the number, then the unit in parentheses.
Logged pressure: 700 (kPa)
